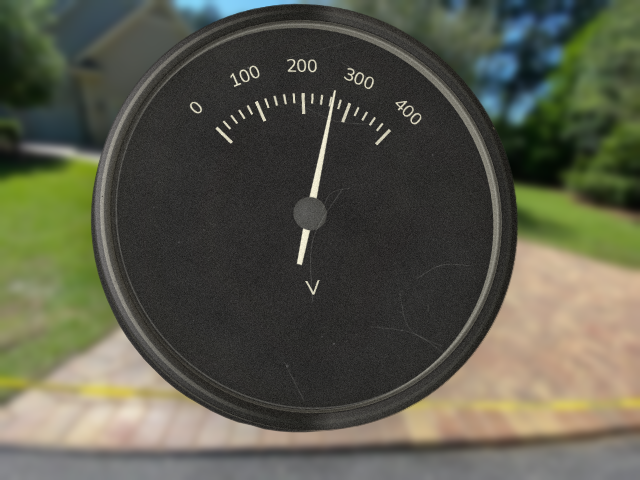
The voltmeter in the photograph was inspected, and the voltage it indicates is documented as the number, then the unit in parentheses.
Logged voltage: 260 (V)
